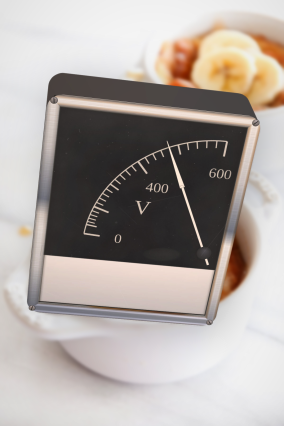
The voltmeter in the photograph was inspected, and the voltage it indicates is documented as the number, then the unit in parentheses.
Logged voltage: 480 (V)
